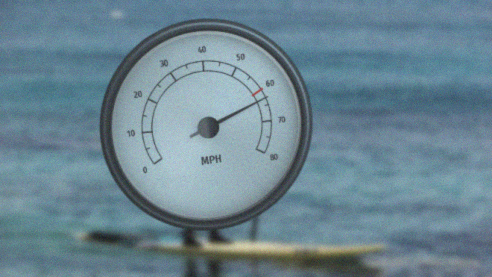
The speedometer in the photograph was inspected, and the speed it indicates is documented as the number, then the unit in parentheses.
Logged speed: 62.5 (mph)
